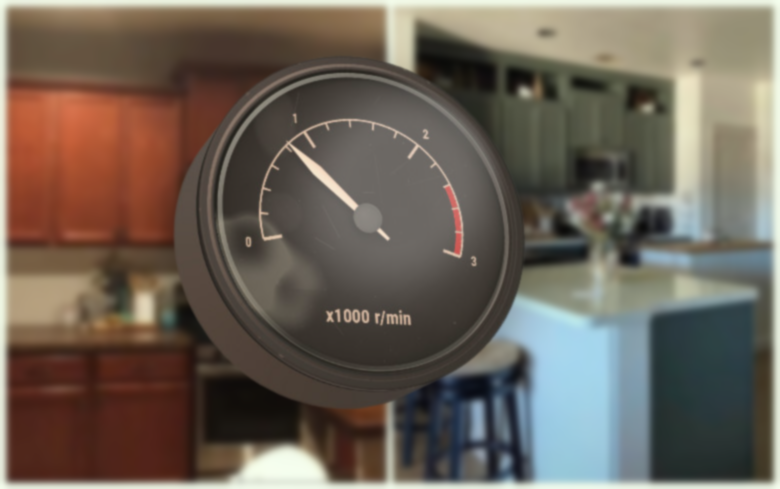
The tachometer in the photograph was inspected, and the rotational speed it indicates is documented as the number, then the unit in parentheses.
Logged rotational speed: 800 (rpm)
